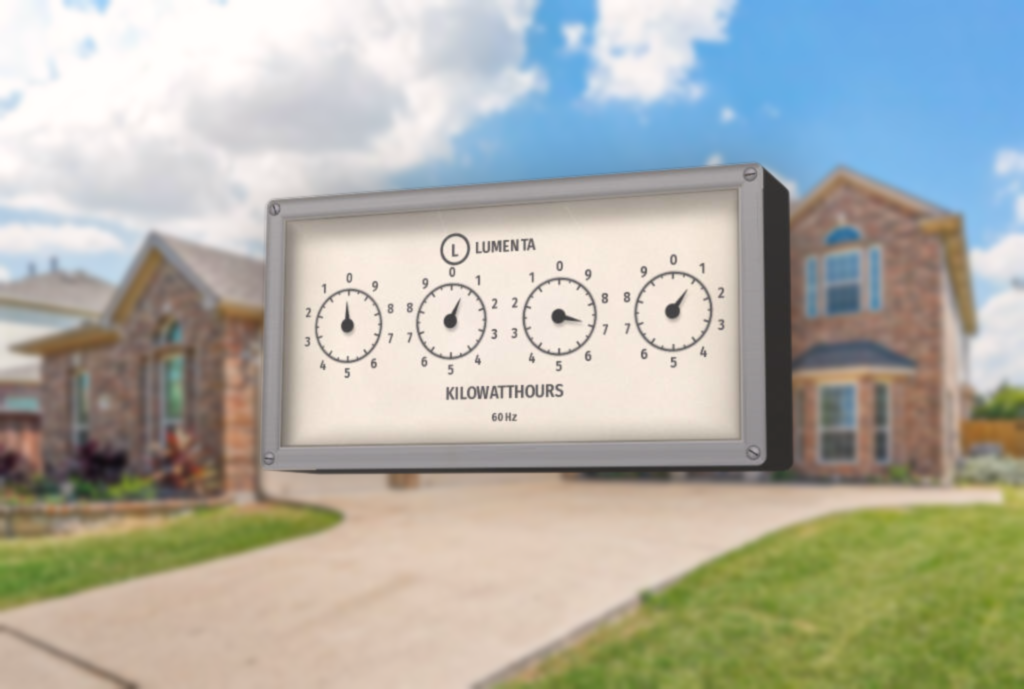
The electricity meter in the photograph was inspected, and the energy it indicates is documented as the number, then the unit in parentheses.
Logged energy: 71 (kWh)
